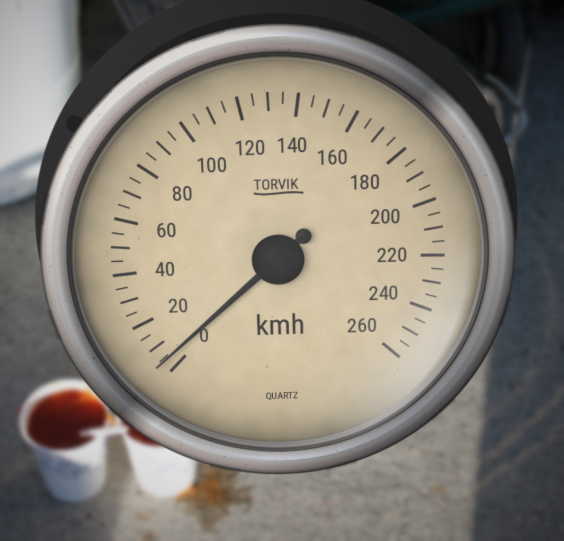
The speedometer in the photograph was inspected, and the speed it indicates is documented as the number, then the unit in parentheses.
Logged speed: 5 (km/h)
